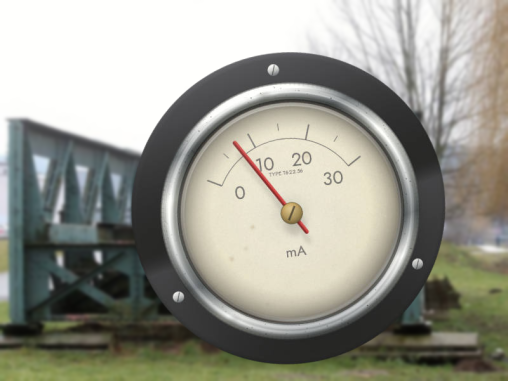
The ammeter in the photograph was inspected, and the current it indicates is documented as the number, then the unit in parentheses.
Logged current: 7.5 (mA)
